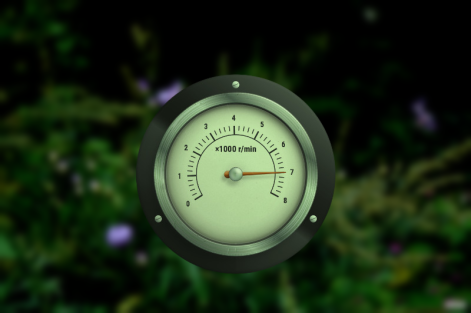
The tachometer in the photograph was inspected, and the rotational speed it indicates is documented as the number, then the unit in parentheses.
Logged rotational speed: 7000 (rpm)
